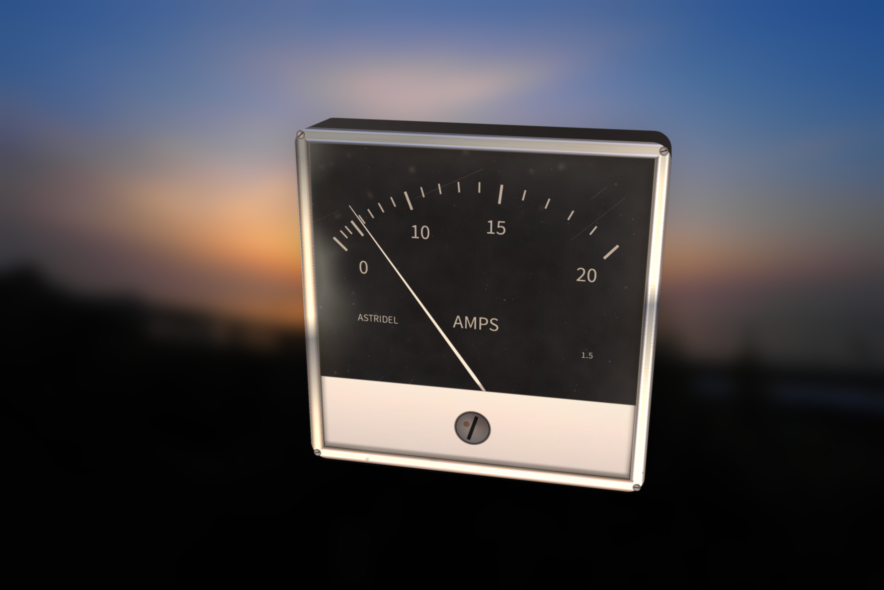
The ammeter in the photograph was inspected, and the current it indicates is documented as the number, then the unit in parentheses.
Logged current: 6 (A)
